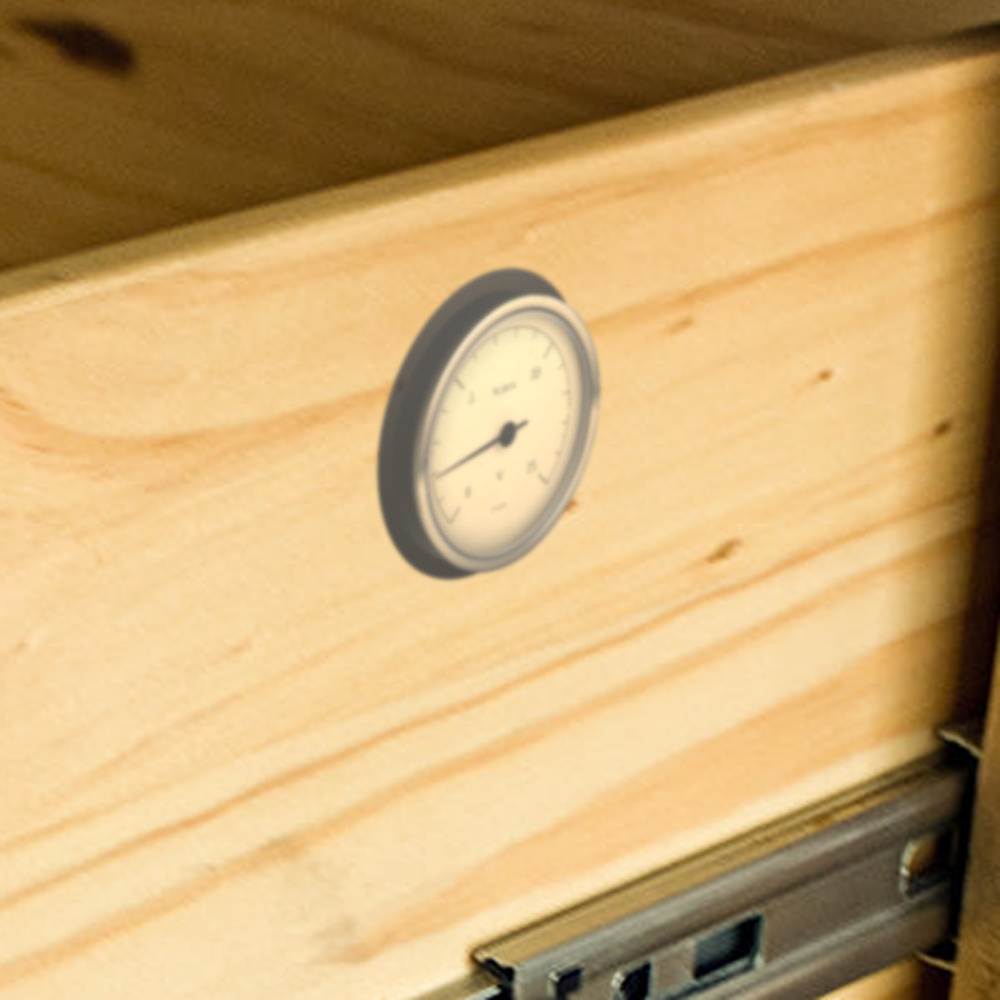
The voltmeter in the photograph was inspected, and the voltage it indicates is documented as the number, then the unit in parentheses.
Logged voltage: 2 (V)
